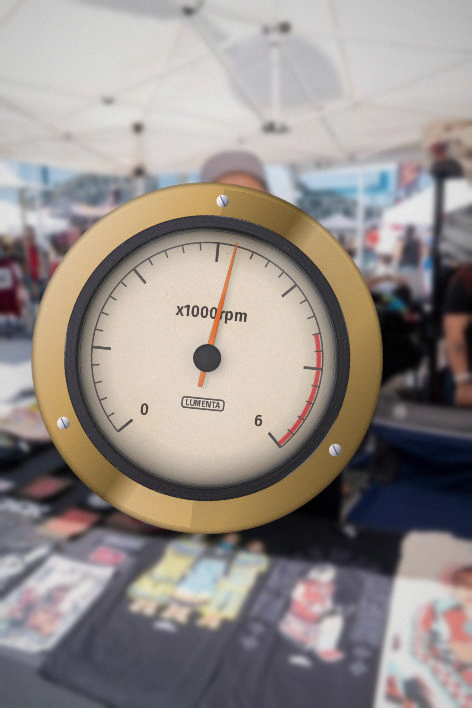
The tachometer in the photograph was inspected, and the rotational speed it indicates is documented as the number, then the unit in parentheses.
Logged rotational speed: 3200 (rpm)
